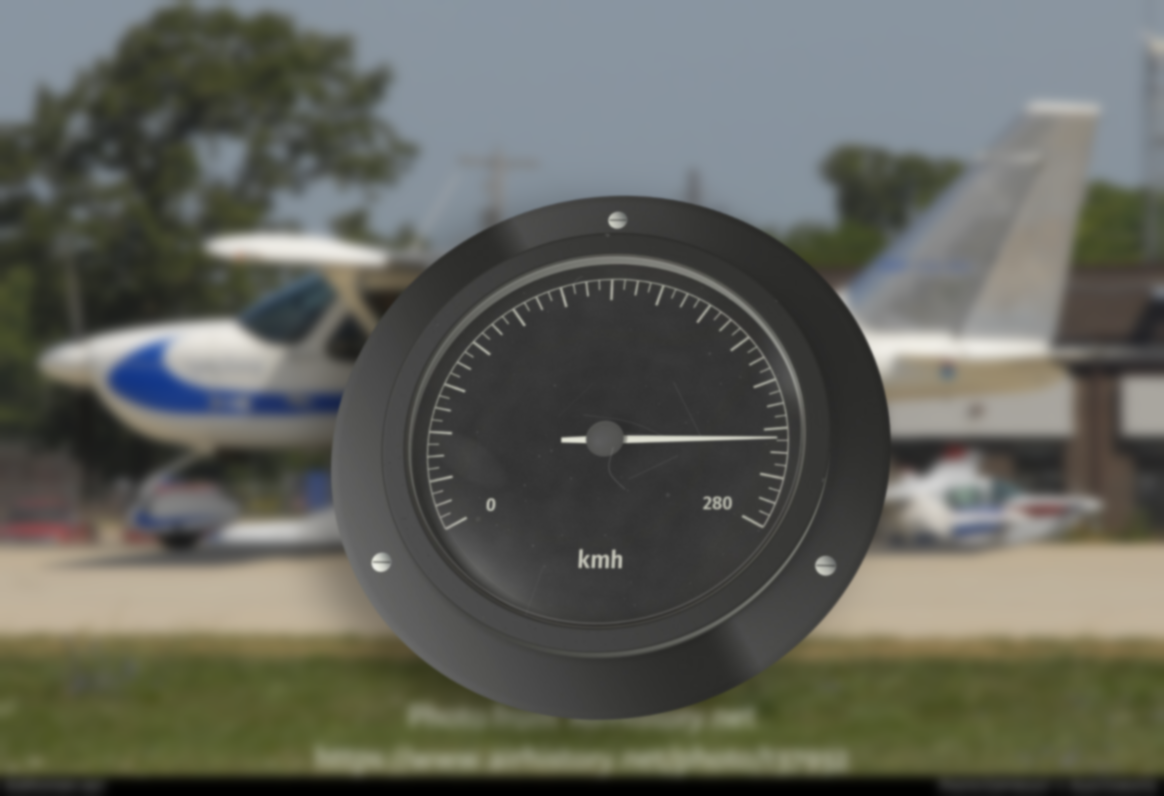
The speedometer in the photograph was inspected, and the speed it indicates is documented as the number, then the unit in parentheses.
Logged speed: 245 (km/h)
